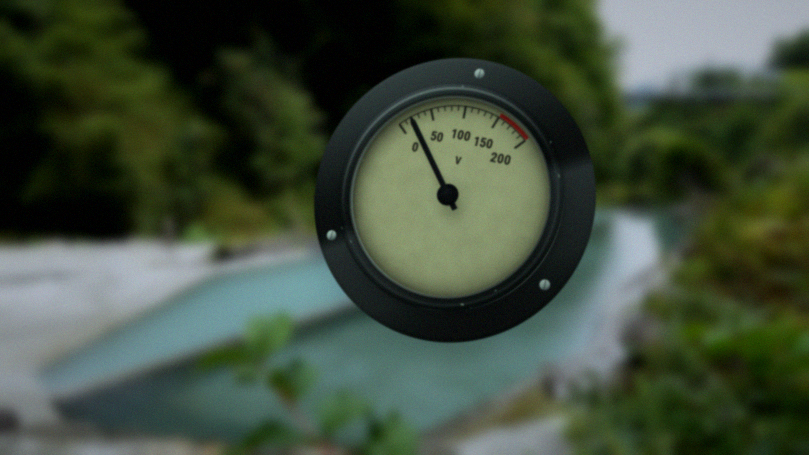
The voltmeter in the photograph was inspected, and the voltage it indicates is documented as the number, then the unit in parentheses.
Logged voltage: 20 (V)
